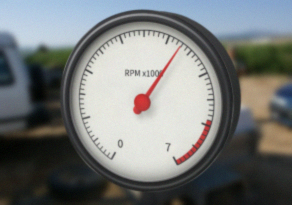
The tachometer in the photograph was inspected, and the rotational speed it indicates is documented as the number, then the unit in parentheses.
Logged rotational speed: 4300 (rpm)
